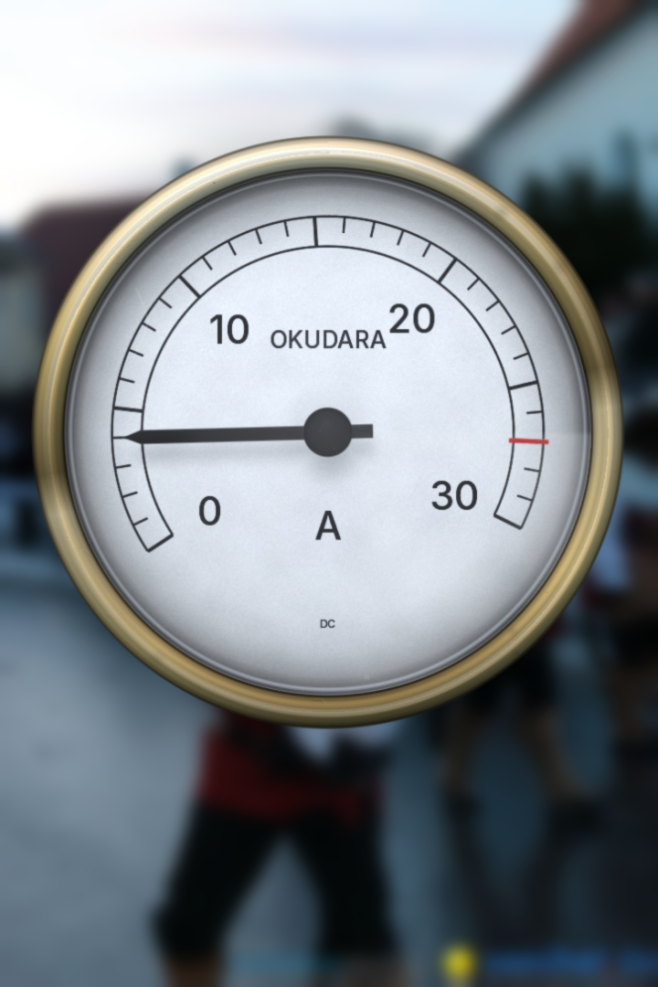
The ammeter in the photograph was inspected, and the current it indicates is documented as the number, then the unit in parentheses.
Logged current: 4 (A)
